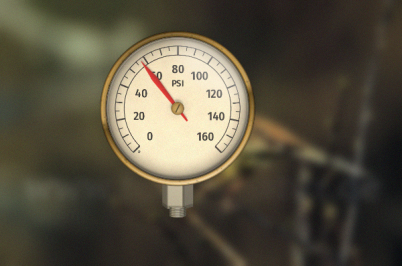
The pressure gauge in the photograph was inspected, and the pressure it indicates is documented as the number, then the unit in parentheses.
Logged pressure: 57.5 (psi)
